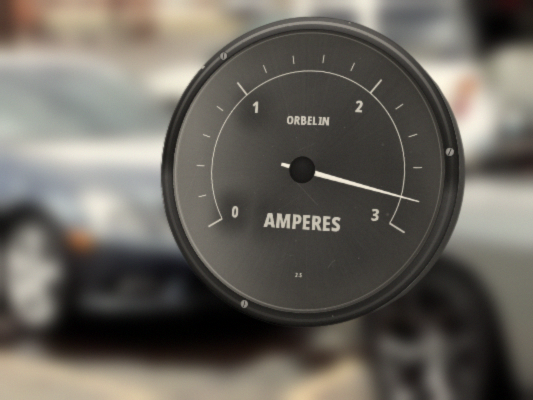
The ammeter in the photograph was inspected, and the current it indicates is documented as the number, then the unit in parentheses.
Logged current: 2.8 (A)
